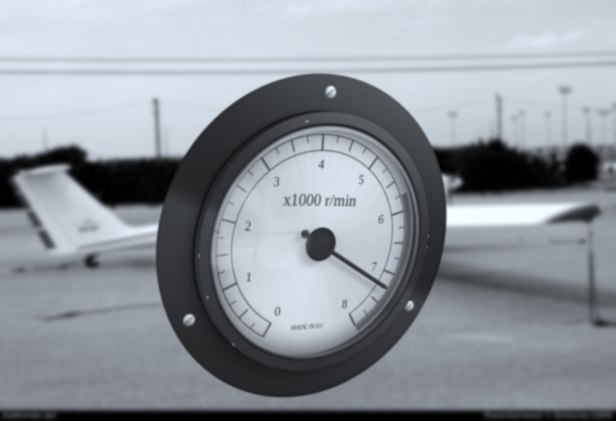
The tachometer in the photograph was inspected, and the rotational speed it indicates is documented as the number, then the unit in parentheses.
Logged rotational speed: 7250 (rpm)
